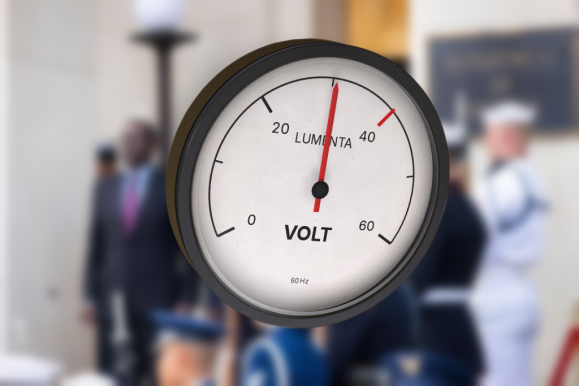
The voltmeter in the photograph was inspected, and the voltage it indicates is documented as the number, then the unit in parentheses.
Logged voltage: 30 (V)
